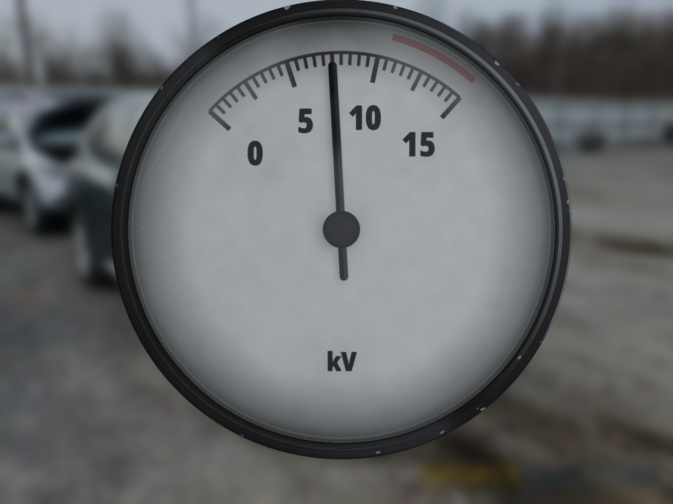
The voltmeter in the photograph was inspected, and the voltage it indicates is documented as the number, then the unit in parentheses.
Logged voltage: 7.5 (kV)
